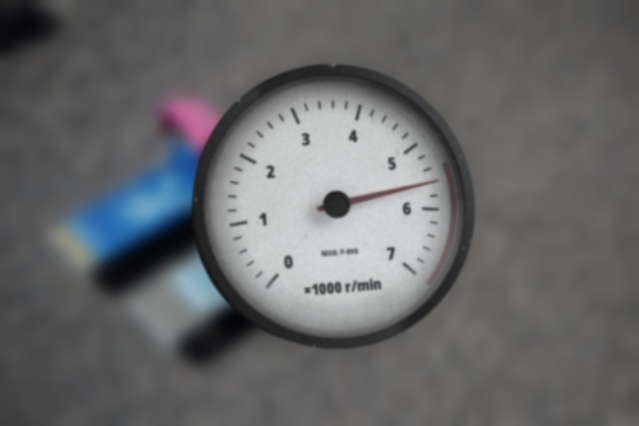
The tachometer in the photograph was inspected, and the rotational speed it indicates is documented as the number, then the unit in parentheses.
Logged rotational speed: 5600 (rpm)
